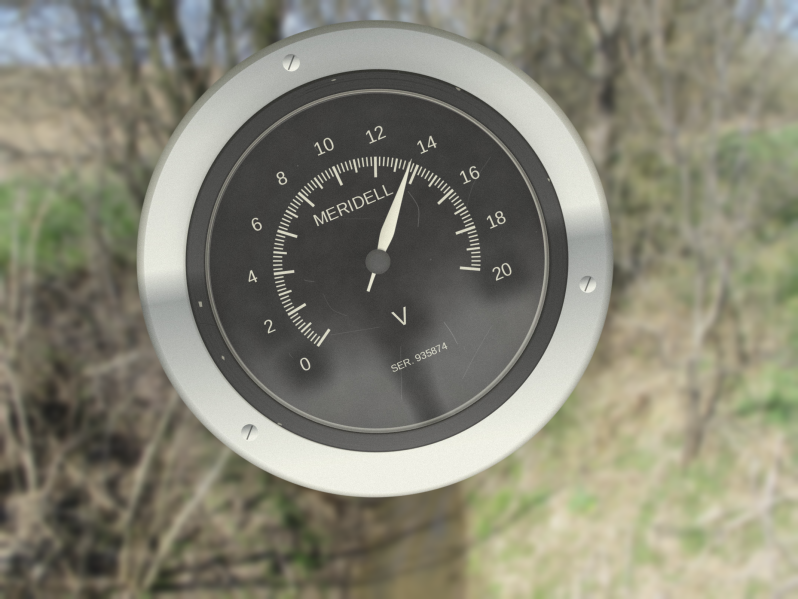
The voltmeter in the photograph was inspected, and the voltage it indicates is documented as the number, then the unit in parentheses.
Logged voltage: 13.6 (V)
